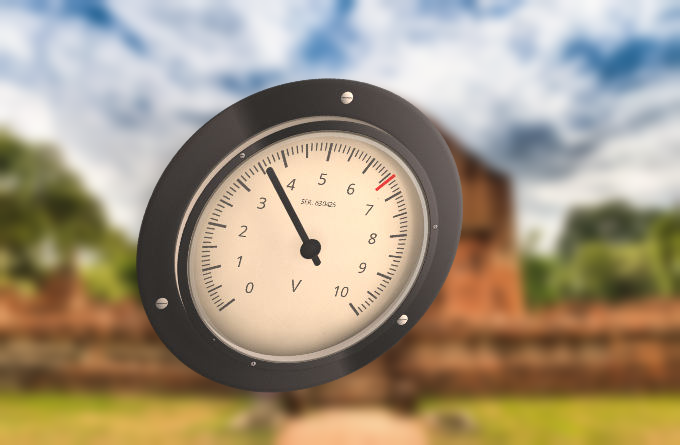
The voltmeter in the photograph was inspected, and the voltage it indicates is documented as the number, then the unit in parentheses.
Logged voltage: 3.6 (V)
